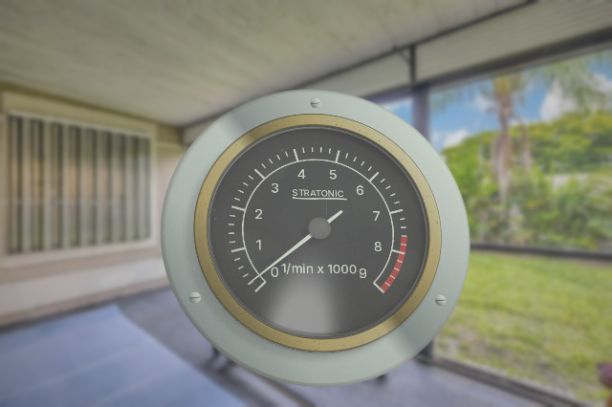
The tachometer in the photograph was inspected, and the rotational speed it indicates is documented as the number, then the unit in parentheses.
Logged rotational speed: 200 (rpm)
